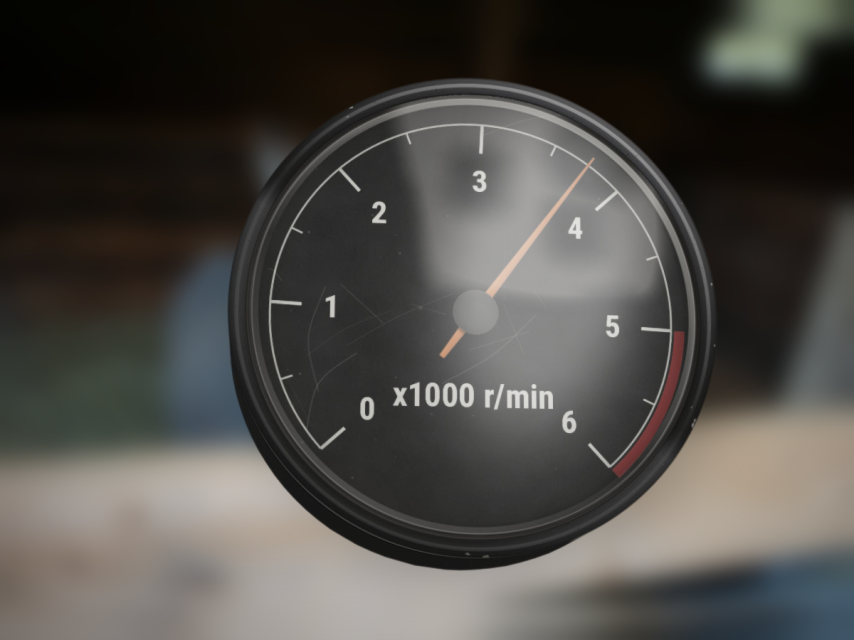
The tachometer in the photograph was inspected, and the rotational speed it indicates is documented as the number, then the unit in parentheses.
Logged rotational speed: 3750 (rpm)
